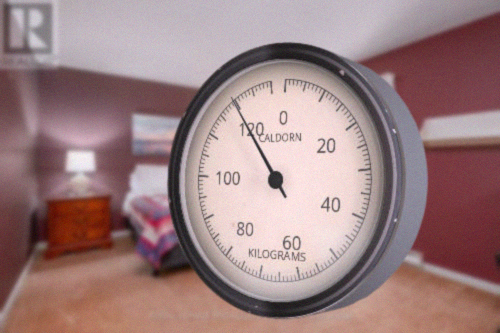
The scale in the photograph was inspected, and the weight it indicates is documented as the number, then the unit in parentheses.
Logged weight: 120 (kg)
